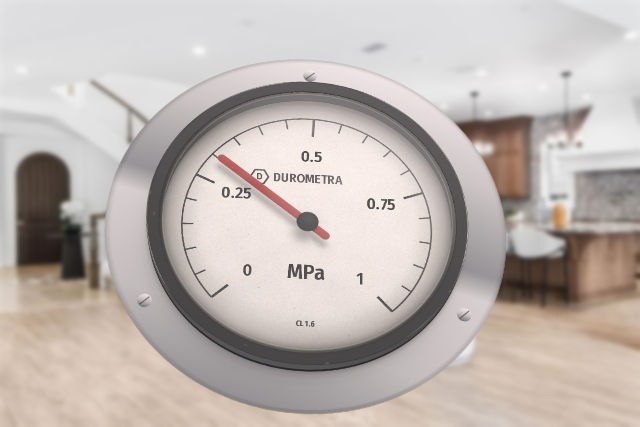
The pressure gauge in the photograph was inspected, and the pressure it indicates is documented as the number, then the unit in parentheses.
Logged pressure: 0.3 (MPa)
